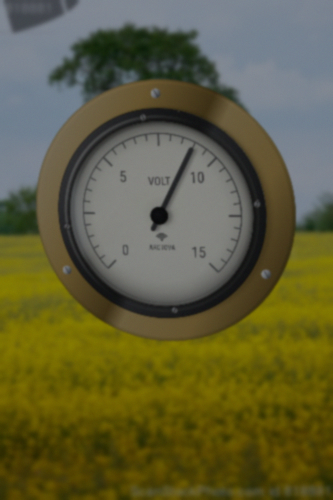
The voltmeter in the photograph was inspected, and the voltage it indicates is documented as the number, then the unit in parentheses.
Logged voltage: 9 (V)
